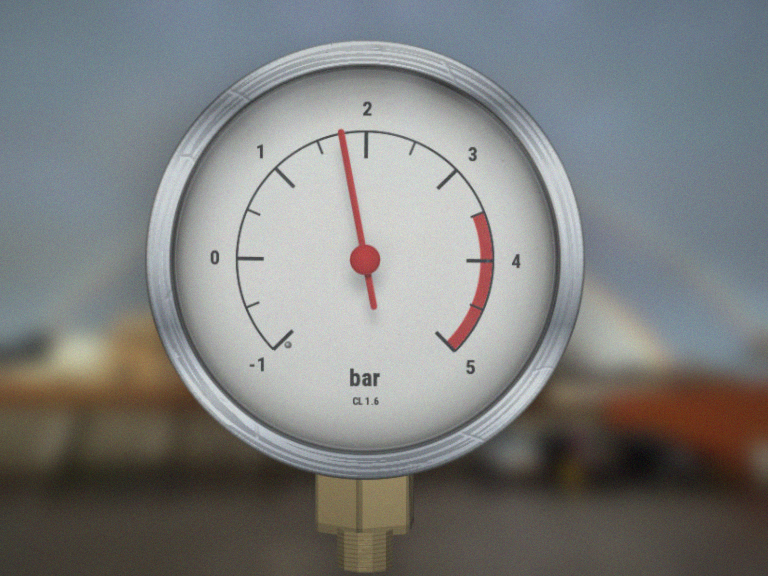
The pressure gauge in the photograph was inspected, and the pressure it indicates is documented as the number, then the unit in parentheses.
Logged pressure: 1.75 (bar)
